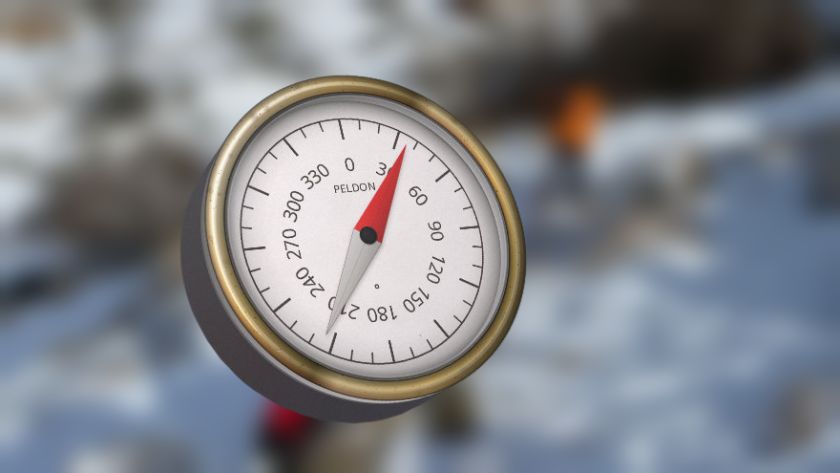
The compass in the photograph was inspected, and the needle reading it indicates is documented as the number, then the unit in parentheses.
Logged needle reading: 35 (°)
